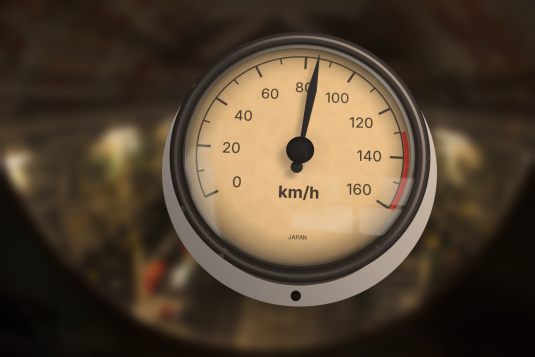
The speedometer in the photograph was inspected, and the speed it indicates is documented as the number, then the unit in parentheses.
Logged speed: 85 (km/h)
